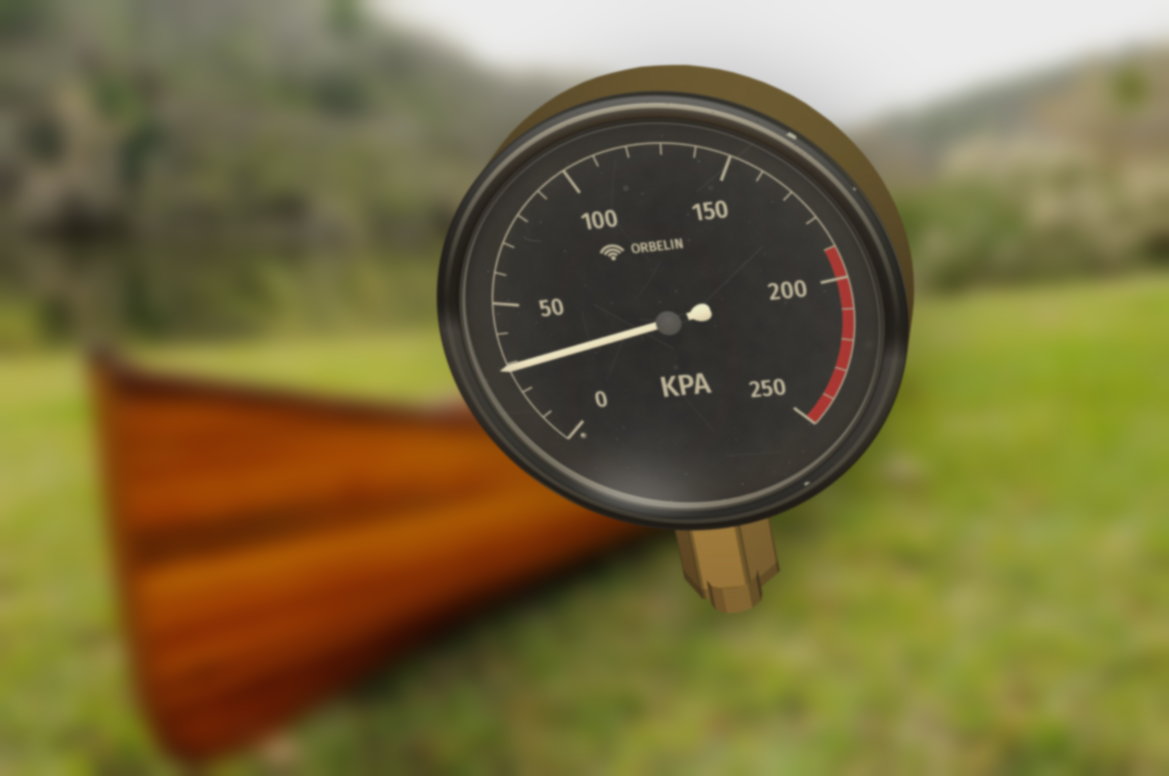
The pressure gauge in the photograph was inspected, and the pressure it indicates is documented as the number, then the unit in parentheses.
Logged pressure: 30 (kPa)
